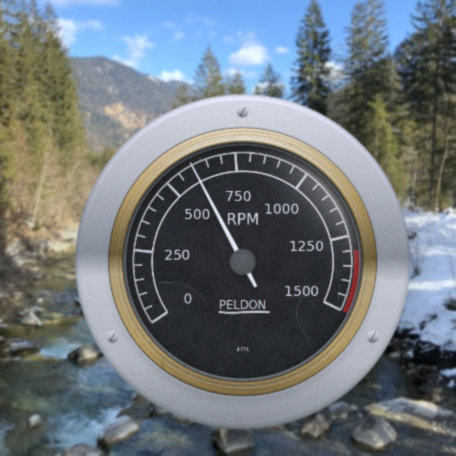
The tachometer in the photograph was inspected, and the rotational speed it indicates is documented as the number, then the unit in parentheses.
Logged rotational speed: 600 (rpm)
